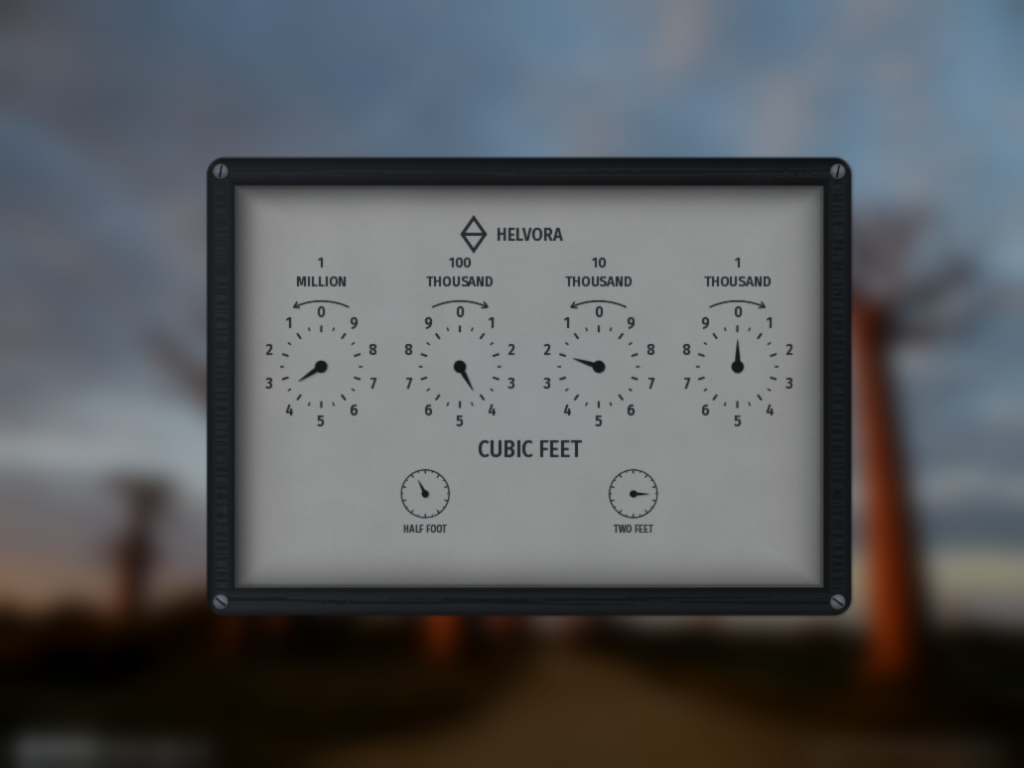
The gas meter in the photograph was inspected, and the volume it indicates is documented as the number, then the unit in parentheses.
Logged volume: 342000 (ft³)
